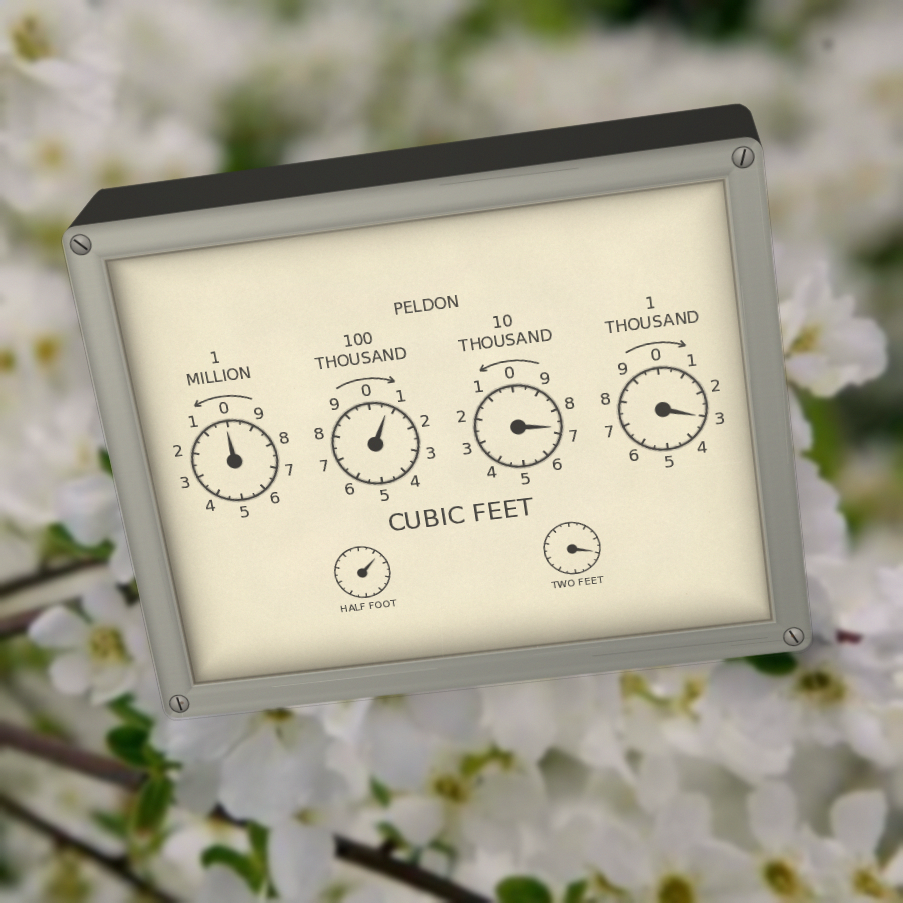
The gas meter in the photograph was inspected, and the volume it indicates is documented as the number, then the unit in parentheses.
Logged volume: 7300 (ft³)
